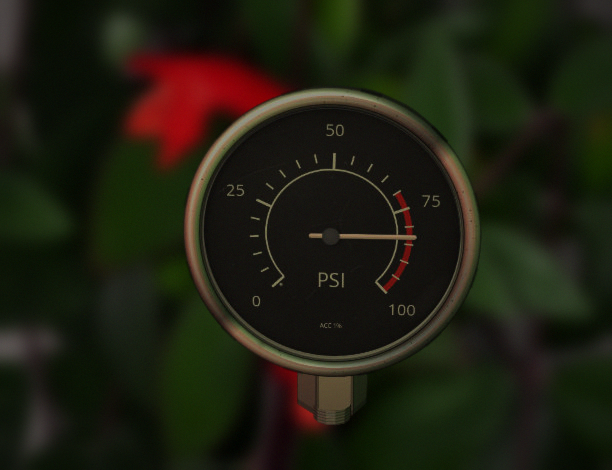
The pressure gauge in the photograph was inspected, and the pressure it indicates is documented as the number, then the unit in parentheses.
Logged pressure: 82.5 (psi)
